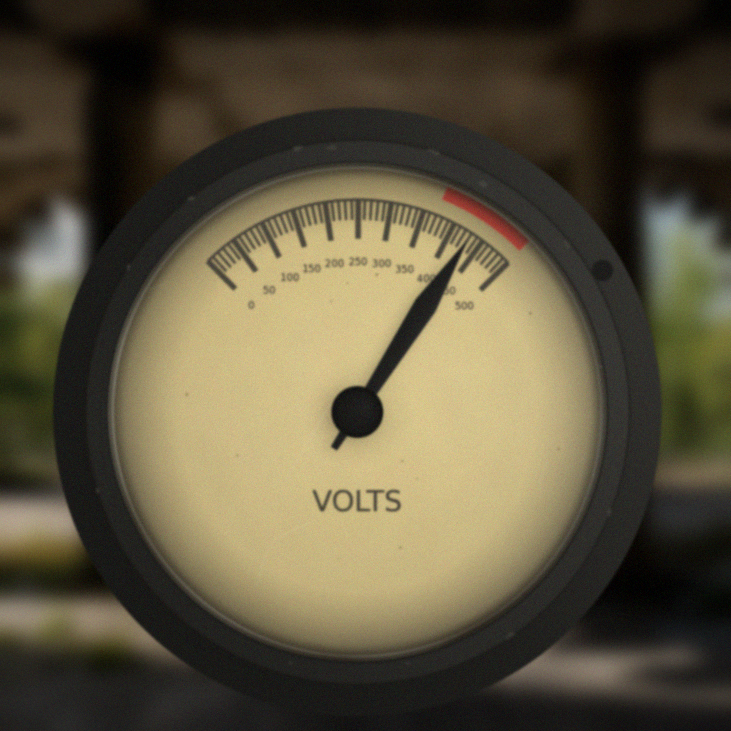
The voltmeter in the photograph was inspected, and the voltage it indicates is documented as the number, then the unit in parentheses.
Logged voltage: 430 (V)
